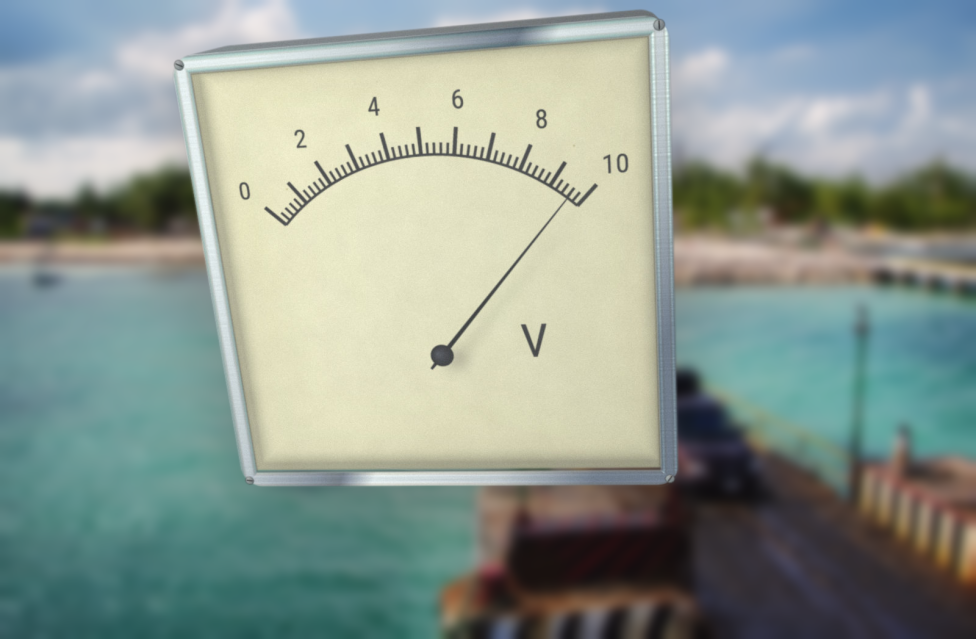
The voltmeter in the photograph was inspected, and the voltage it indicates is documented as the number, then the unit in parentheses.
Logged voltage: 9.6 (V)
